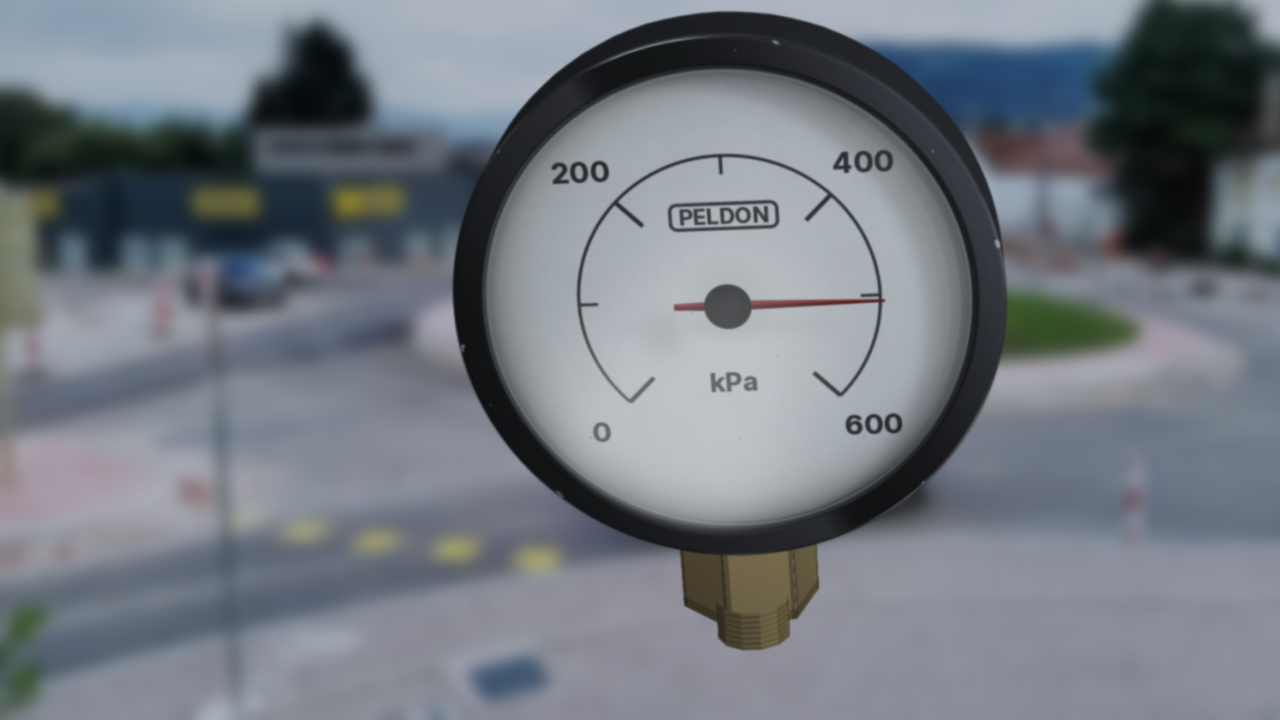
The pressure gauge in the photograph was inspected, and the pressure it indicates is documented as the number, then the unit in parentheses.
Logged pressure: 500 (kPa)
